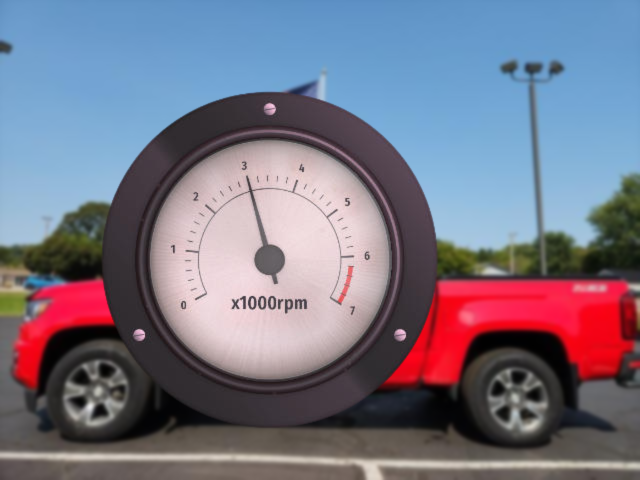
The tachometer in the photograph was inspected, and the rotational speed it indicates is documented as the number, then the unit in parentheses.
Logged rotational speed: 3000 (rpm)
